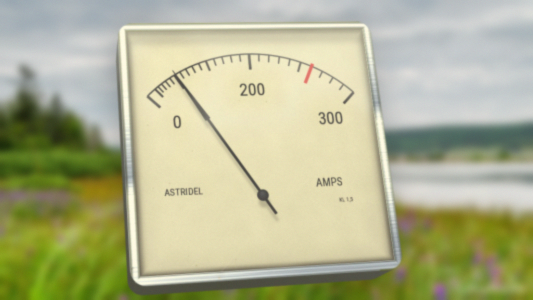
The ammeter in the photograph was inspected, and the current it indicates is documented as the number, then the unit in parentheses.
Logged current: 100 (A)
